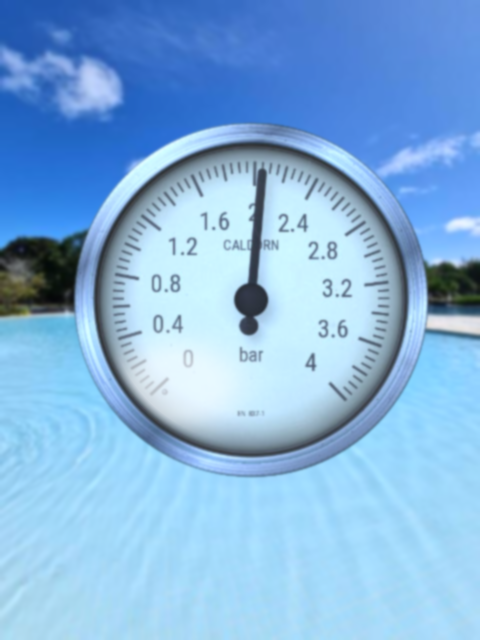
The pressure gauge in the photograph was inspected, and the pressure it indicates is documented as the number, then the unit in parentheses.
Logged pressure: 2.05 (bar)
